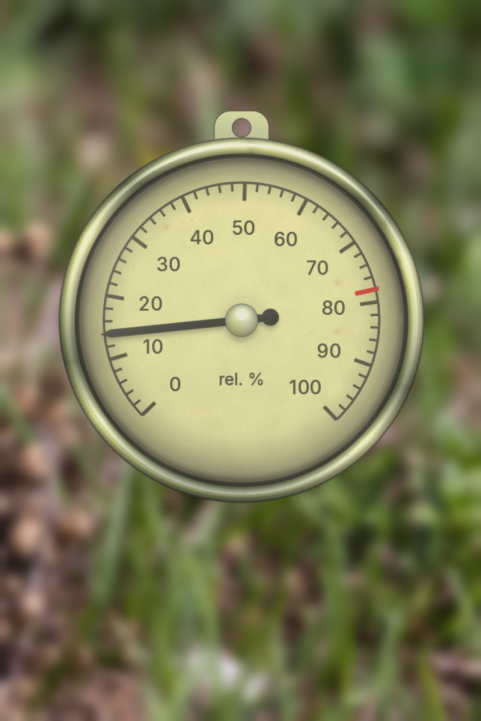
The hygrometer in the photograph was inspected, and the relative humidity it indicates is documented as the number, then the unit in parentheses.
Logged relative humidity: 14 (%)
